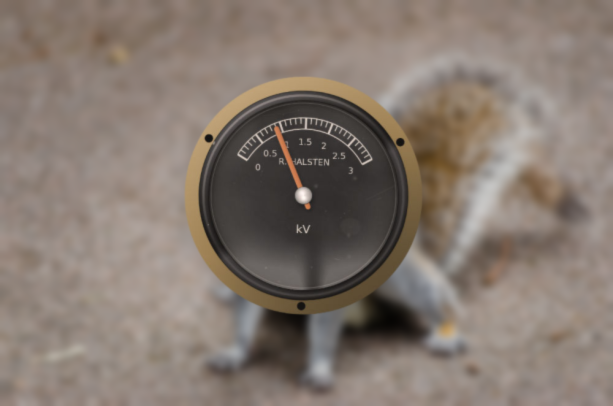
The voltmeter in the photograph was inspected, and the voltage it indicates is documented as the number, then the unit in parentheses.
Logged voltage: 0.9 (kV)
